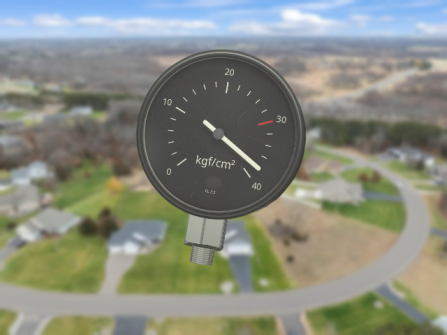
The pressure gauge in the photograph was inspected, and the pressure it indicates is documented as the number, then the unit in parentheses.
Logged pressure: 38 (kg/cm²)
